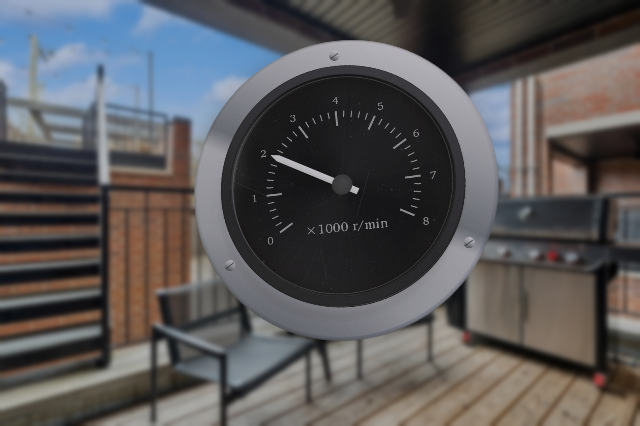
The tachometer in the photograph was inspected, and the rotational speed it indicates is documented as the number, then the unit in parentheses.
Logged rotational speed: 2000 (rpm)
